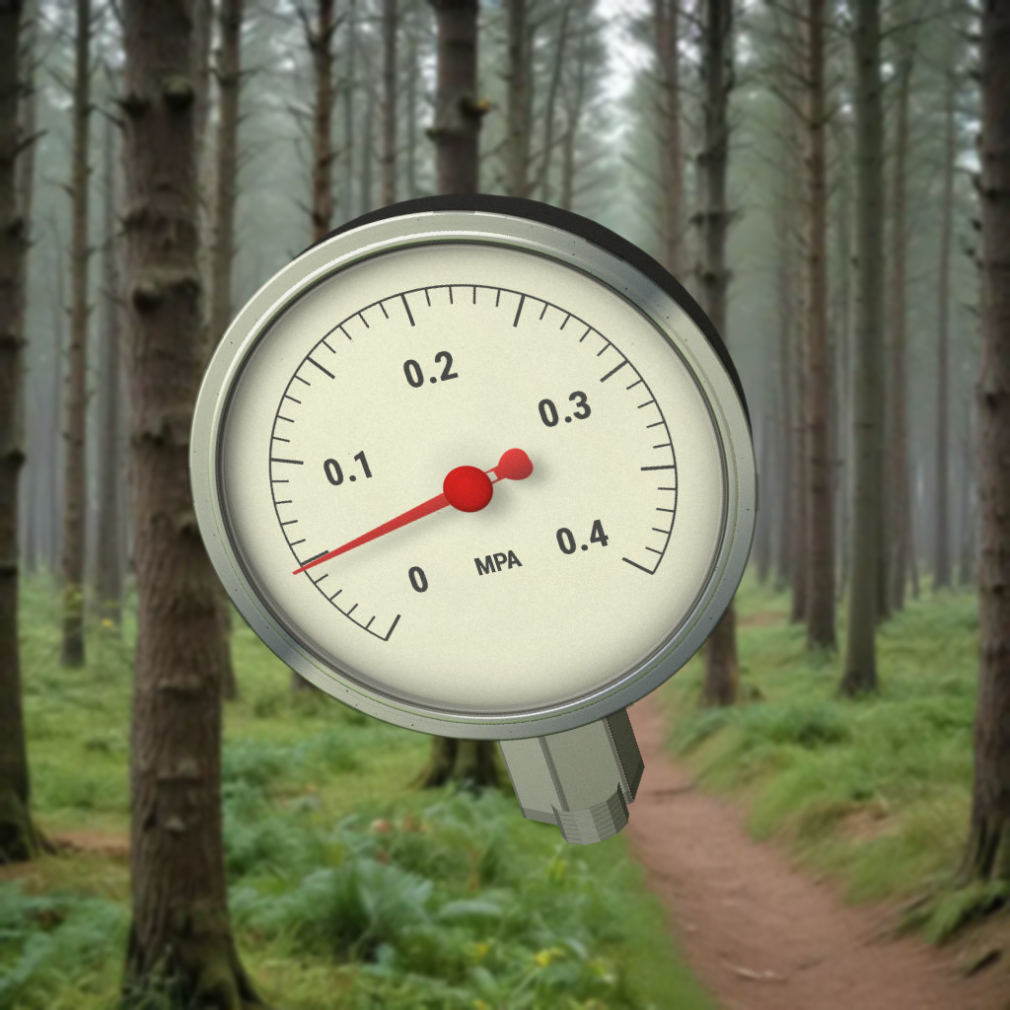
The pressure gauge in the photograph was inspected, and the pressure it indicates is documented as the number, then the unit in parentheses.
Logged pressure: 0.05 (MPa)
